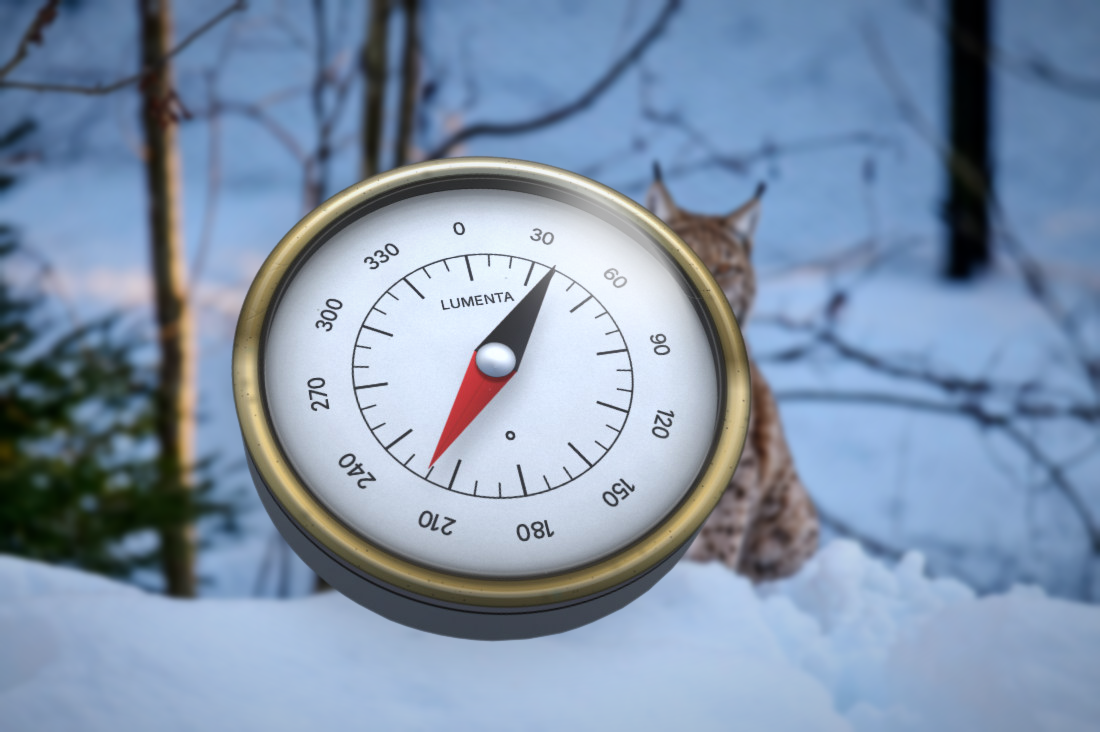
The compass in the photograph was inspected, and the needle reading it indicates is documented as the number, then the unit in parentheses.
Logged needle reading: 220 (°)
